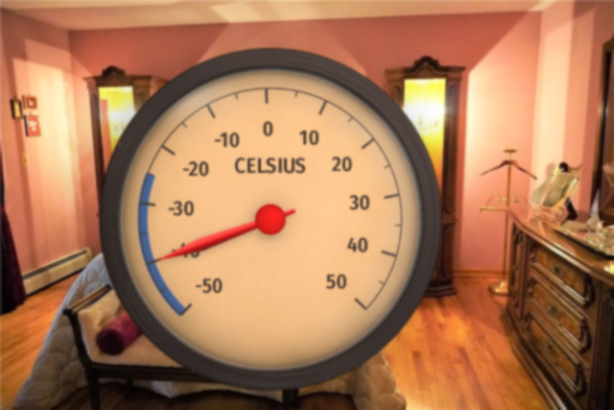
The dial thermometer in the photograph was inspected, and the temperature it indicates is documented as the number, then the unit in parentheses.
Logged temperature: -40 (°C)
